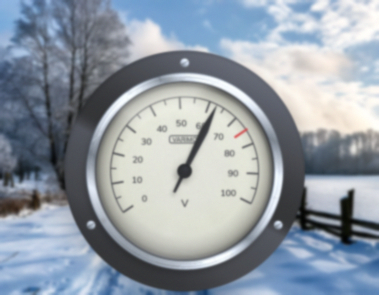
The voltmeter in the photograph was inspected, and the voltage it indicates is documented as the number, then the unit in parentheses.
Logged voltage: 62.5 (V)
